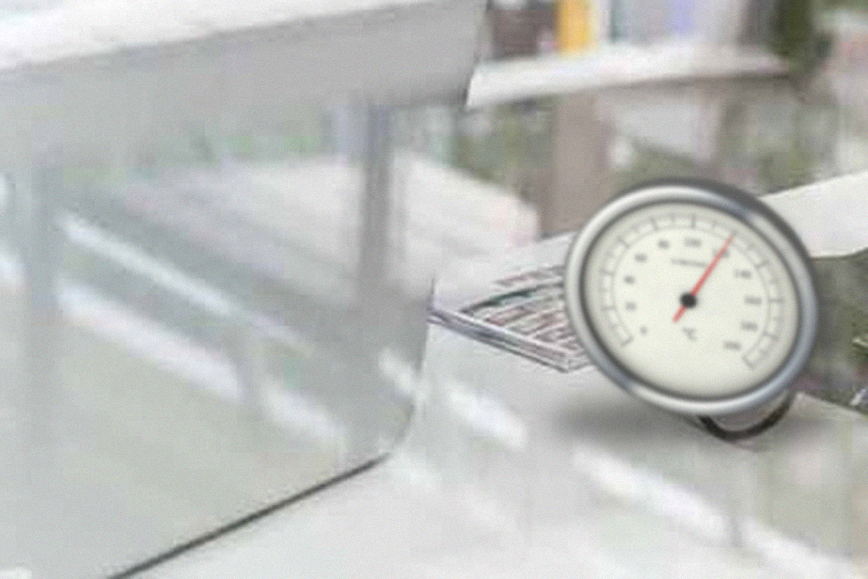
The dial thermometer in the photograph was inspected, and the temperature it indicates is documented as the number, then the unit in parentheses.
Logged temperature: 120 (°C)
